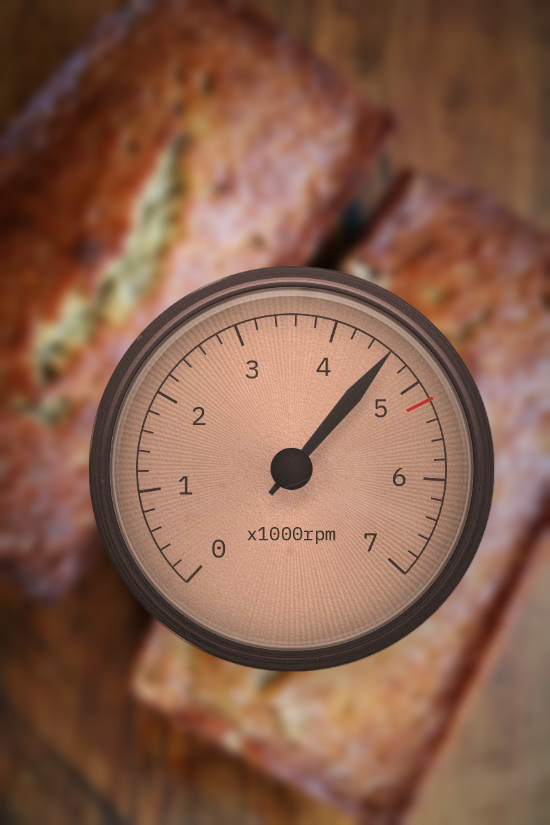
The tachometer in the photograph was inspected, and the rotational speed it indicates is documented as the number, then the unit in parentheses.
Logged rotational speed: 4600 (rpm)
